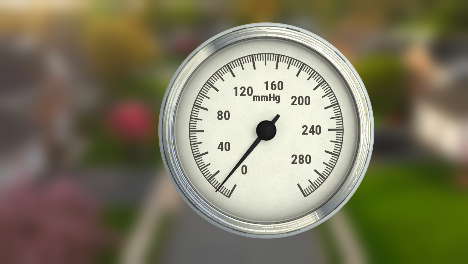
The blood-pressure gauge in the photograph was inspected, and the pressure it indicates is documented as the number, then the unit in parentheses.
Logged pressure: 10 (mmHg)
